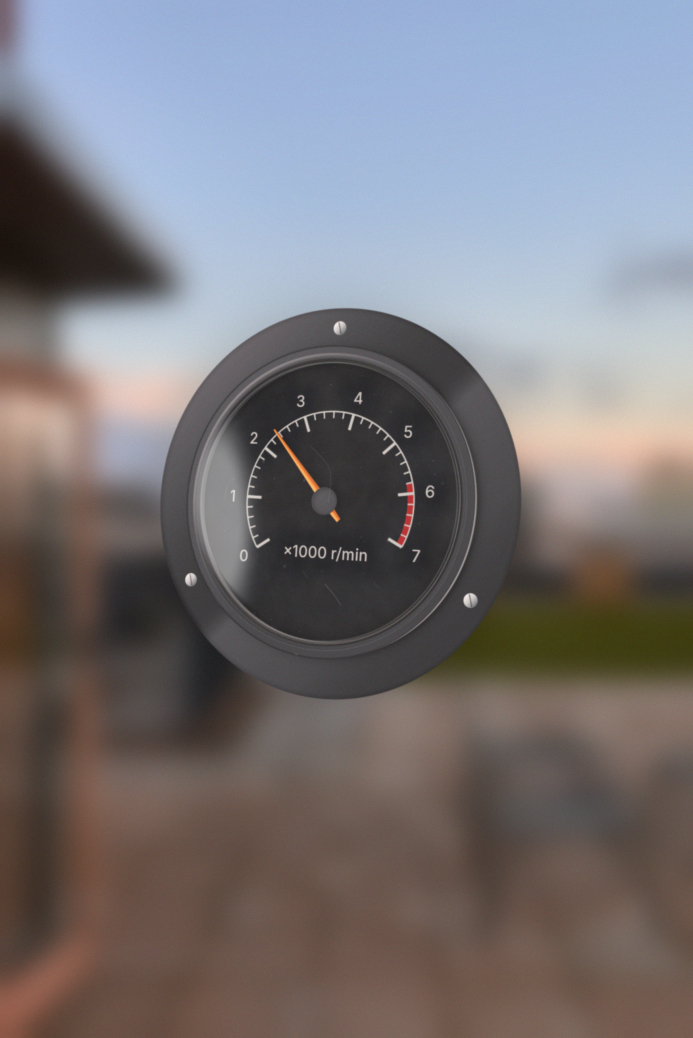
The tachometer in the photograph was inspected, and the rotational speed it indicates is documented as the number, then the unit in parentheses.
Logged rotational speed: 2400 (rpm)
